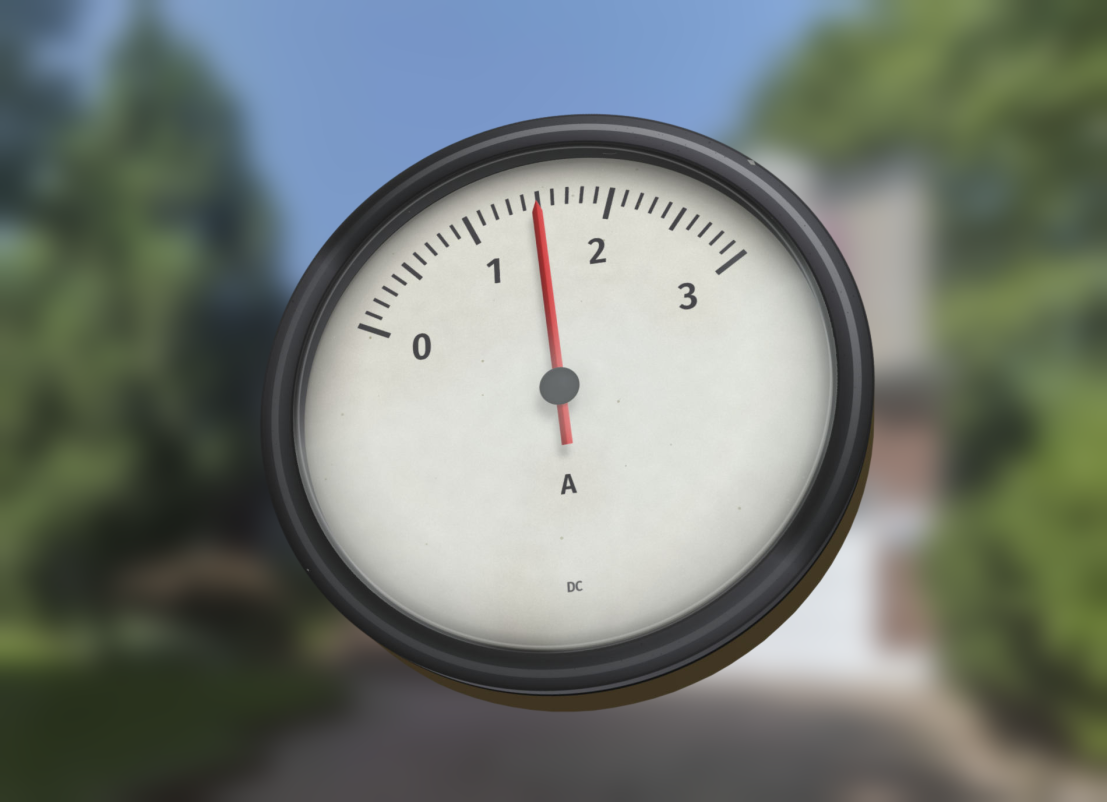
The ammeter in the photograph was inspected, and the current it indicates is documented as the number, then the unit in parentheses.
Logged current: 1.5 (A)
